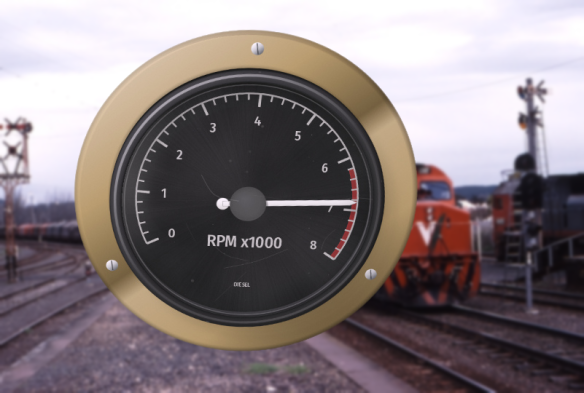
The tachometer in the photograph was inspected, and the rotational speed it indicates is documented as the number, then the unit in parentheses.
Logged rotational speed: 6800 (rpm)
